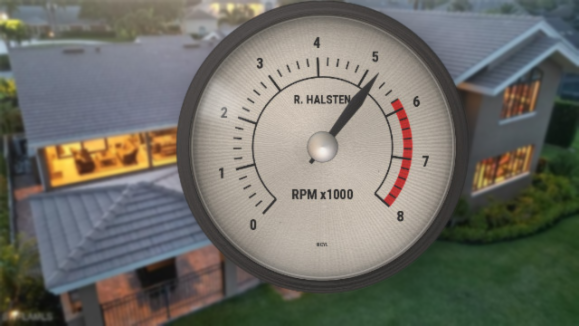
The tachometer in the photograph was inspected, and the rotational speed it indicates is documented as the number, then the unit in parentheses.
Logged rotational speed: 5200 (rpm)
